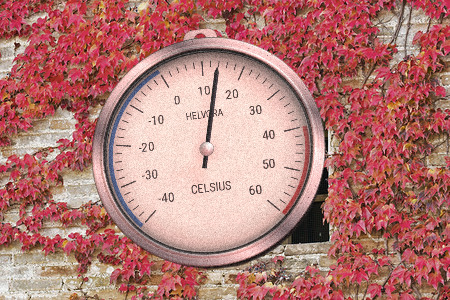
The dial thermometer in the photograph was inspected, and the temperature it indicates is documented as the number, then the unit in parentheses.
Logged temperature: 14 (°C)
